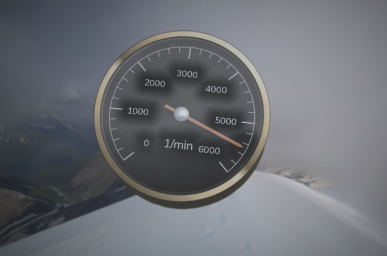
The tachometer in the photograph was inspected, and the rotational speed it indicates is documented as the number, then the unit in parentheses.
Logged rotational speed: 5500 (rpm)
